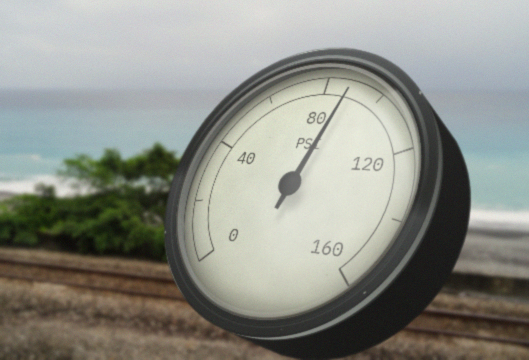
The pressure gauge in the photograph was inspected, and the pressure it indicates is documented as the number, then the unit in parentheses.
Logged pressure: 90 (psi)
